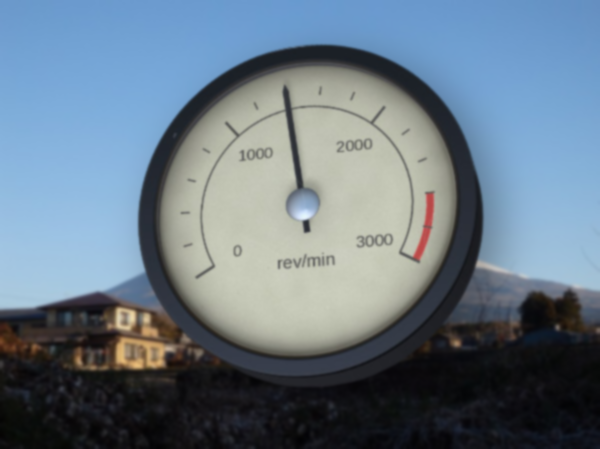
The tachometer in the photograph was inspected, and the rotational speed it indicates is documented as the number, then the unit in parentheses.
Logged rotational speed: 1400 (rpm)
